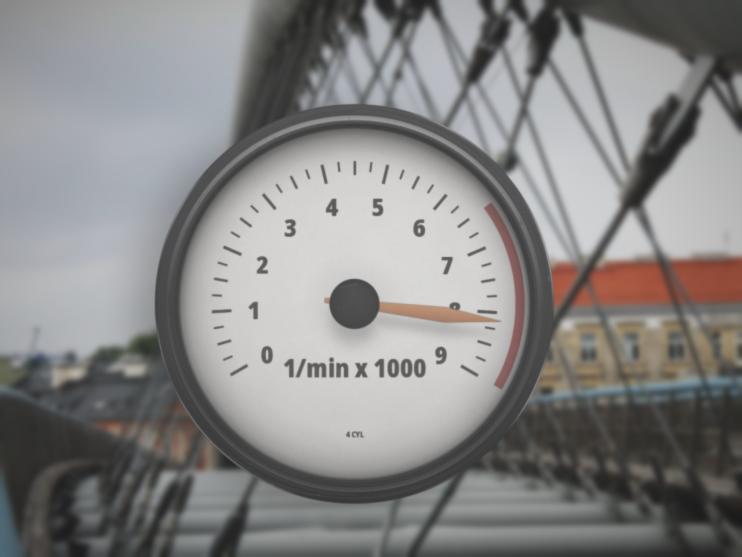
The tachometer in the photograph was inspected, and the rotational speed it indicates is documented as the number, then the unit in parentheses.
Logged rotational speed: 8125 (rpm)
